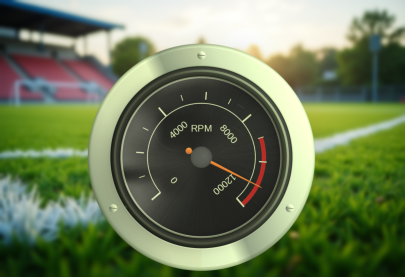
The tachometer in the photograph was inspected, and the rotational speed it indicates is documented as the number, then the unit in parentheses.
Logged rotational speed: 11000 (rpm)
